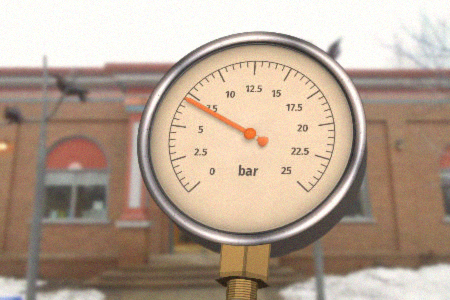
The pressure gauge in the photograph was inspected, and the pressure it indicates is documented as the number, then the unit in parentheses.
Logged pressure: 7 (bar)
